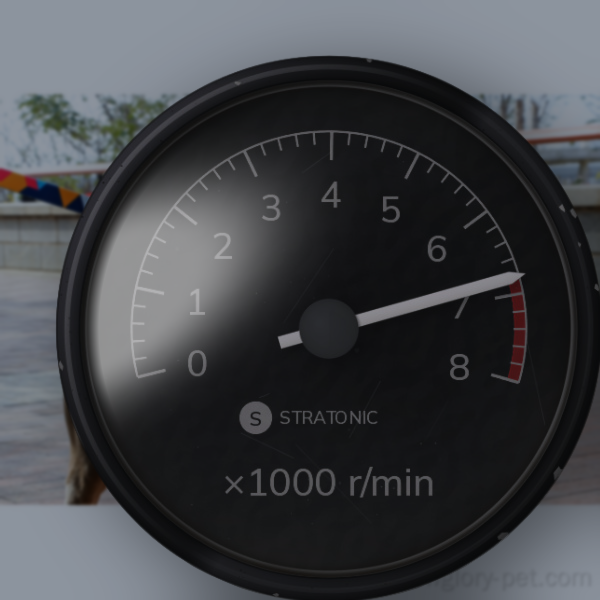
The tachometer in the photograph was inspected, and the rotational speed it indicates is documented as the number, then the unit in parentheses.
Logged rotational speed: 6800 (rpm)
